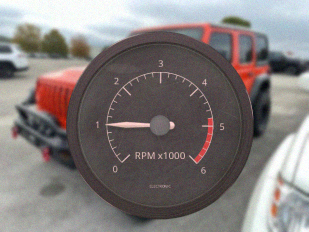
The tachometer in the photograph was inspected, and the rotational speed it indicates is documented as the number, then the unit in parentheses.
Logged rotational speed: 1000 (rpm)
